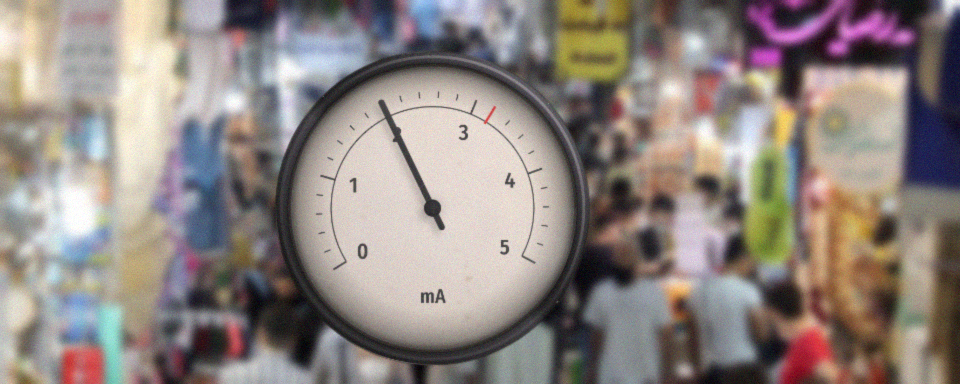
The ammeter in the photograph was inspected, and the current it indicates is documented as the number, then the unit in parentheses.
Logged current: 2 (mA)
